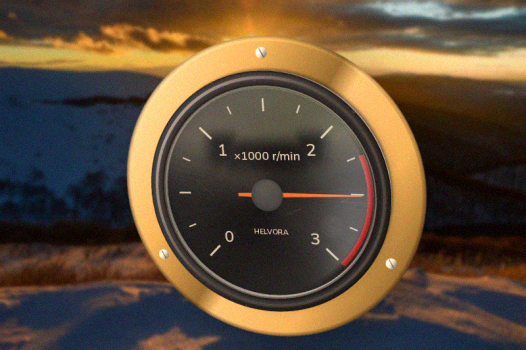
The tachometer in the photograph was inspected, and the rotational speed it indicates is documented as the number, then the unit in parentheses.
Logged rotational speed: 2500 (rpm)
